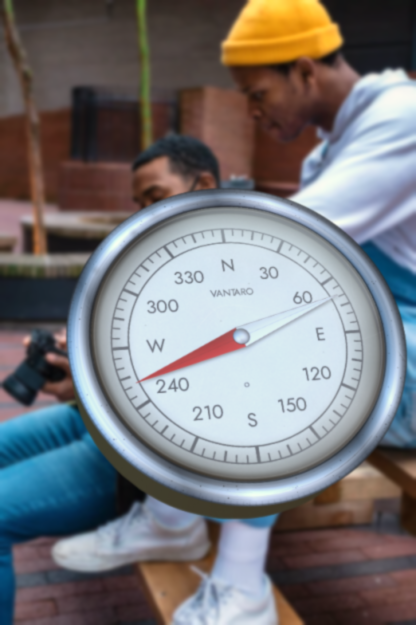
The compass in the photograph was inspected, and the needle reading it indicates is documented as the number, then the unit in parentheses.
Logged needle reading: 250 (°)
